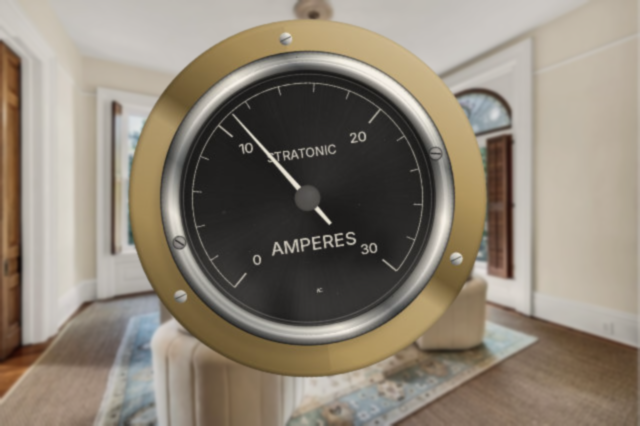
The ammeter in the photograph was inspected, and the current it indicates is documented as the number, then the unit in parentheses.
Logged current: 11 (A)
